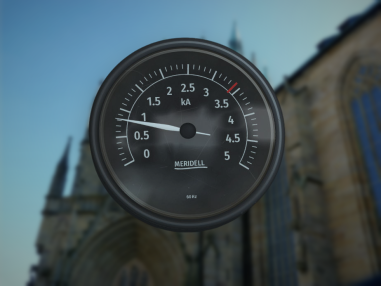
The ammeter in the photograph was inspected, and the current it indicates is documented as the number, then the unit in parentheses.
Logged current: 0.8 (kA)
